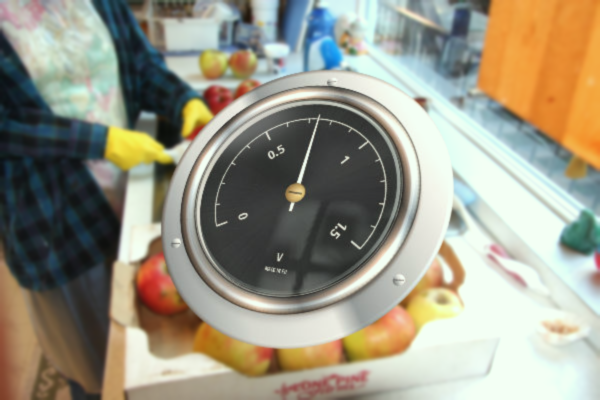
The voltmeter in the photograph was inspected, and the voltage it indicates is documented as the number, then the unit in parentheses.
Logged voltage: 0.75 (V)
